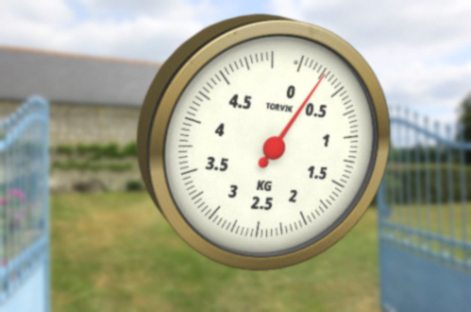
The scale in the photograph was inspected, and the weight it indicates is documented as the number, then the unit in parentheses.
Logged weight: 0.25 (kg)
